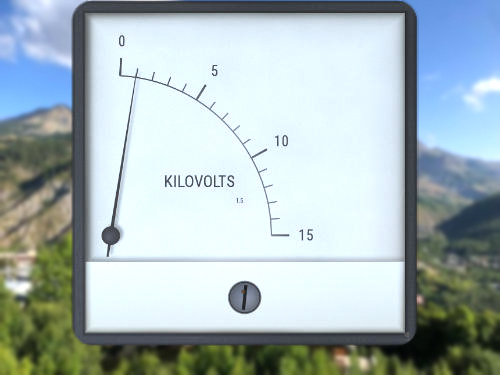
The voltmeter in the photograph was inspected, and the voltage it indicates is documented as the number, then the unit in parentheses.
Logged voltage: 1 (kV)
